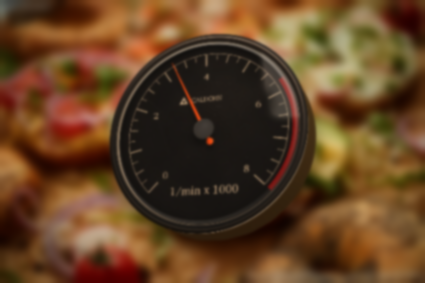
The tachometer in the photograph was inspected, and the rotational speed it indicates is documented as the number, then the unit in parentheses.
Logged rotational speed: 3250 (rpm)
